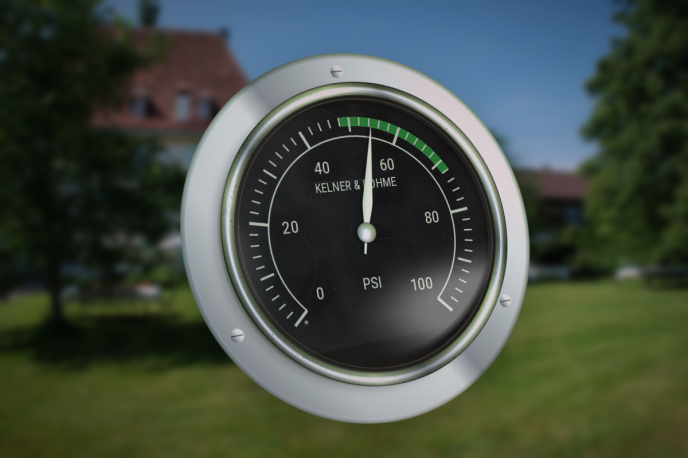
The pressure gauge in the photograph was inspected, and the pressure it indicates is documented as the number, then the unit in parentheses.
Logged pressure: 54 (psi)
